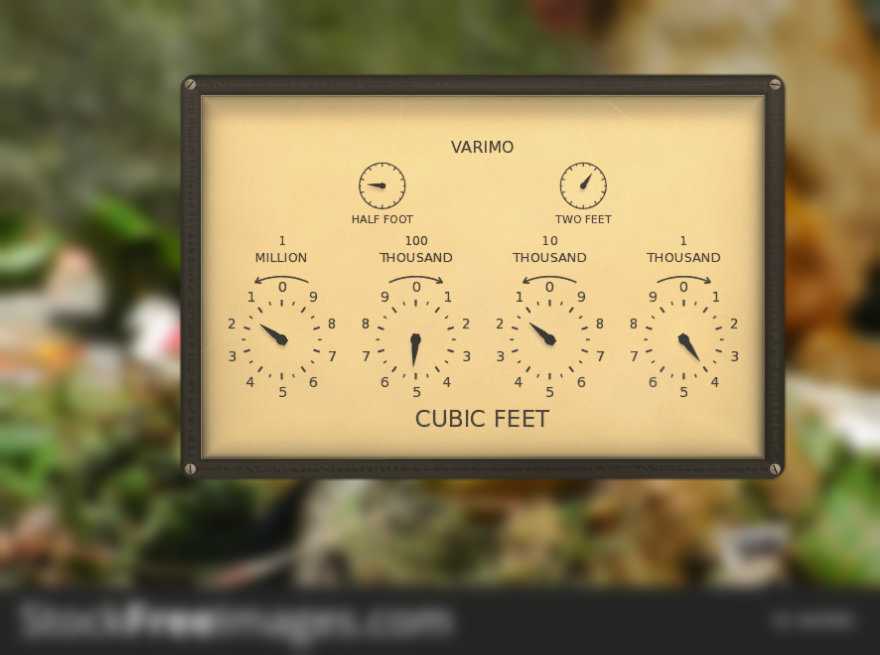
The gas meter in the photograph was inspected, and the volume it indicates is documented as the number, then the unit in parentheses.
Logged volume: 151400 (ft³)
